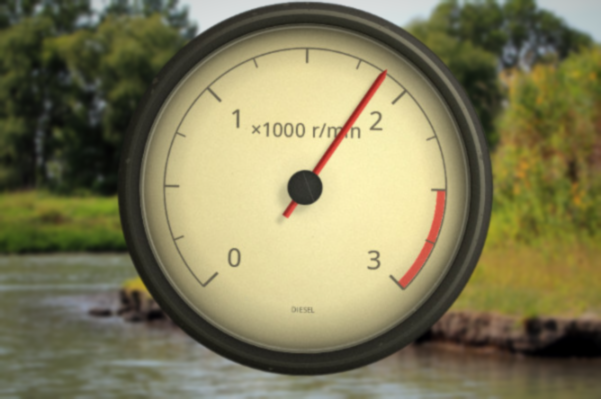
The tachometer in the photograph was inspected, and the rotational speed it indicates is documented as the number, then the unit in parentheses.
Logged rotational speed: 1875 (rpm)
